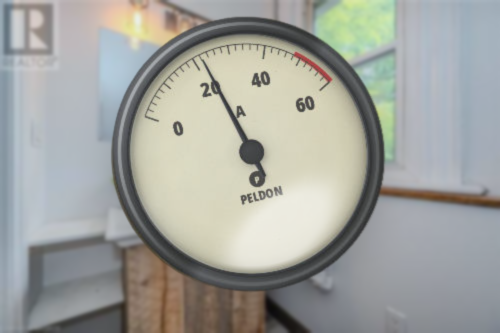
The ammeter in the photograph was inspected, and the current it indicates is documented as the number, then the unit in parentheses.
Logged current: 22 (A)
